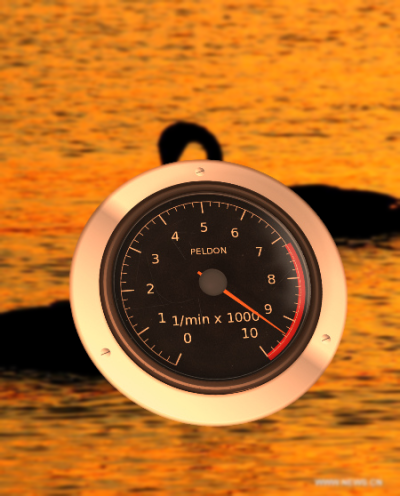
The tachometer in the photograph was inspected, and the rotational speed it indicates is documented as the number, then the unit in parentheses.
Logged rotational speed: 9400 (rpm)
